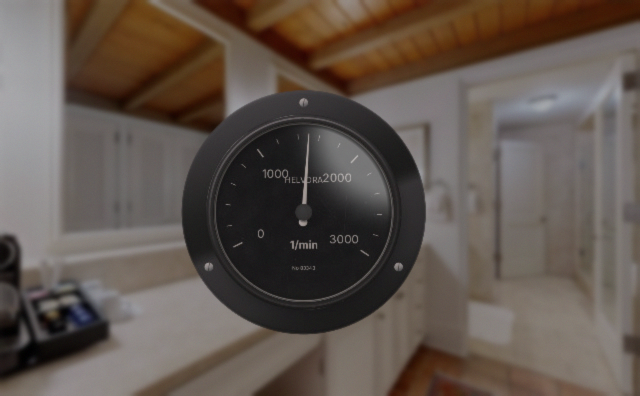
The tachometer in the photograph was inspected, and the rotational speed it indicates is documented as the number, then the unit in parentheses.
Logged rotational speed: 1500 (rpm)
